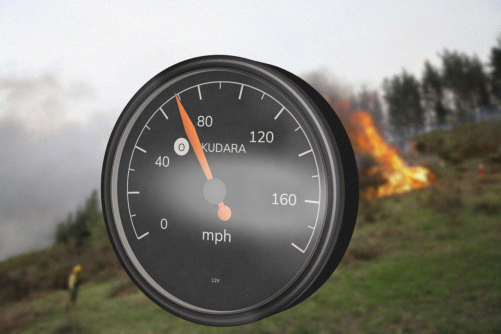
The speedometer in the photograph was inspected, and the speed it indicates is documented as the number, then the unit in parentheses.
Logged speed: 70 (mph)
